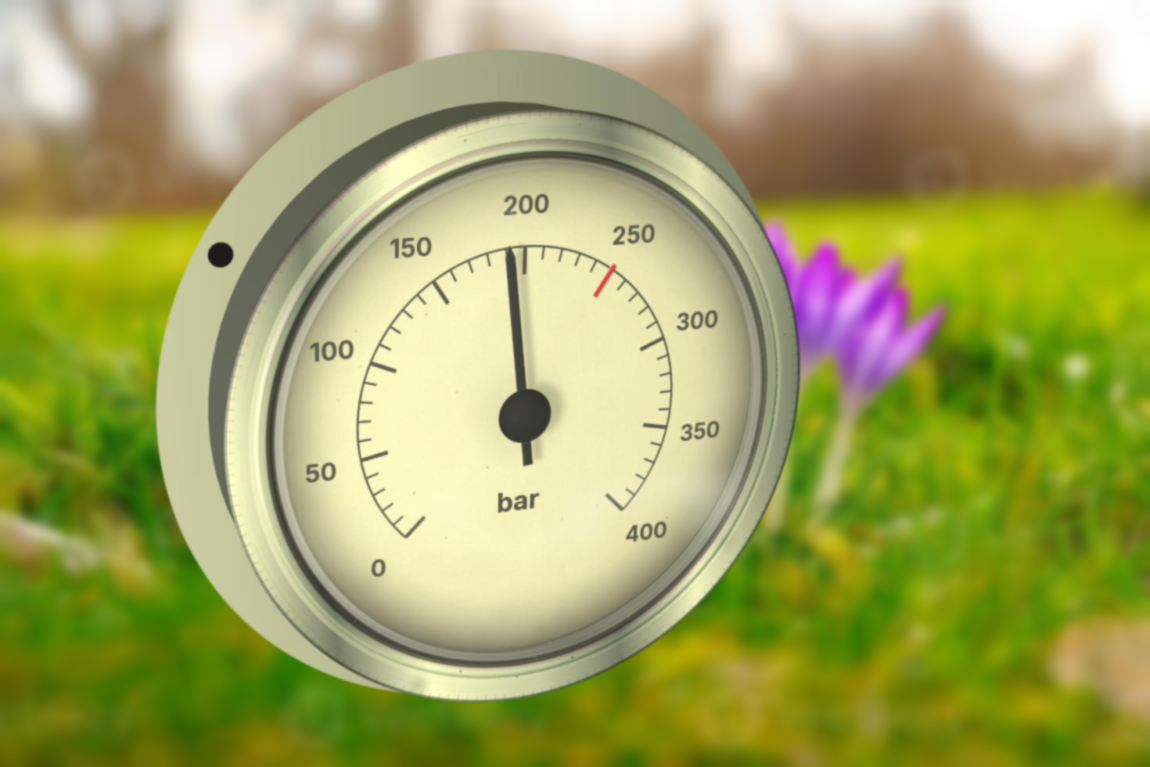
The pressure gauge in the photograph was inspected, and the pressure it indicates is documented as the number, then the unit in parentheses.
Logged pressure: 190 (bar)
